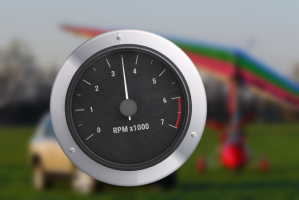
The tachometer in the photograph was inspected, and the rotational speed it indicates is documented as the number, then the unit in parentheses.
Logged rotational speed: 3500 (rpm)
